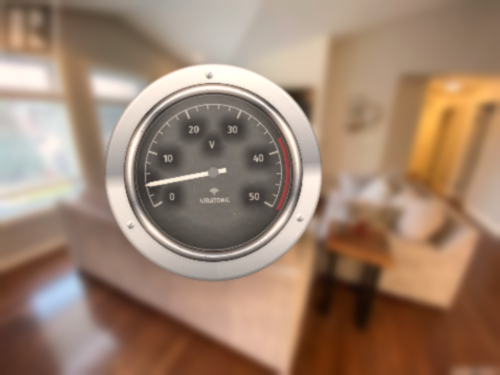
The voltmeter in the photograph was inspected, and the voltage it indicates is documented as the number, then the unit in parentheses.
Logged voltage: 4 (V)
